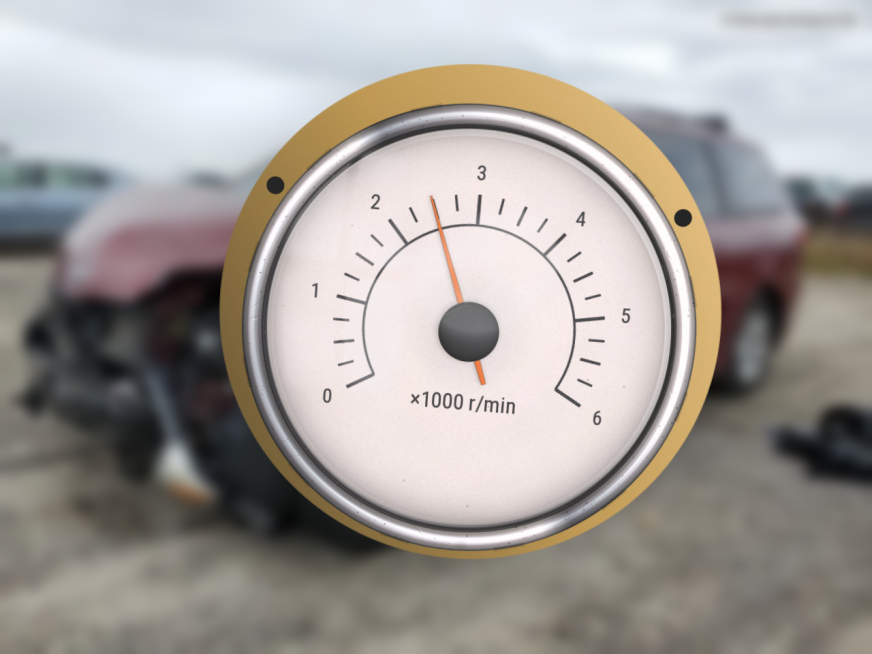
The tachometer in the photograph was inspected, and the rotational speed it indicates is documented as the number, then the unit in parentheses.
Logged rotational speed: 2500 (rpm)
